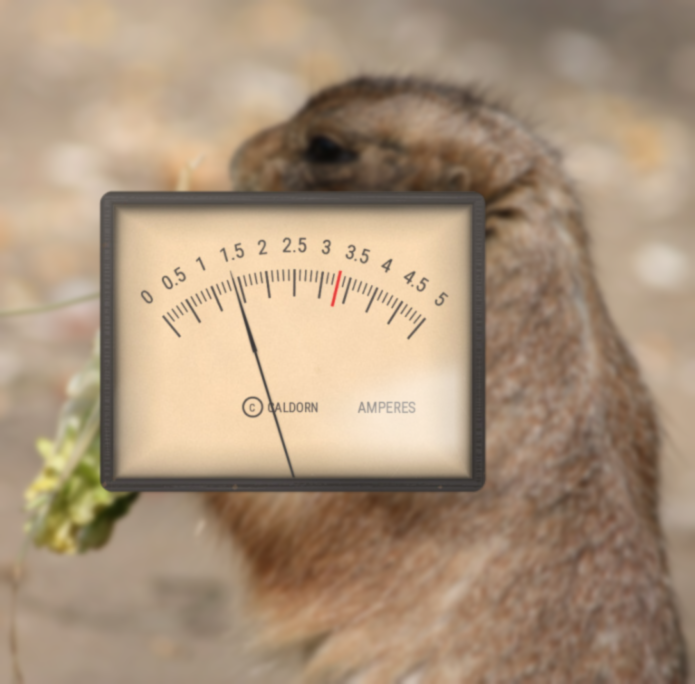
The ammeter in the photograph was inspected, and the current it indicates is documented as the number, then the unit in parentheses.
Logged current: 1.4 (A)
